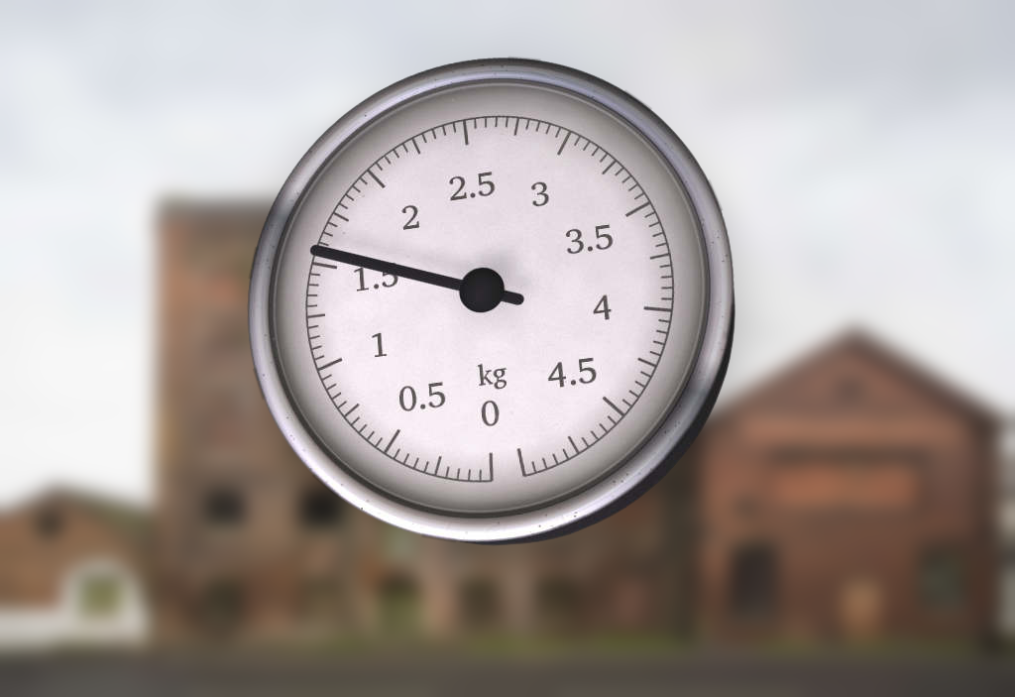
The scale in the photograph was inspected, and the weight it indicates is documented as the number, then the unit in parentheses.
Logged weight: 1.55 (kg)
